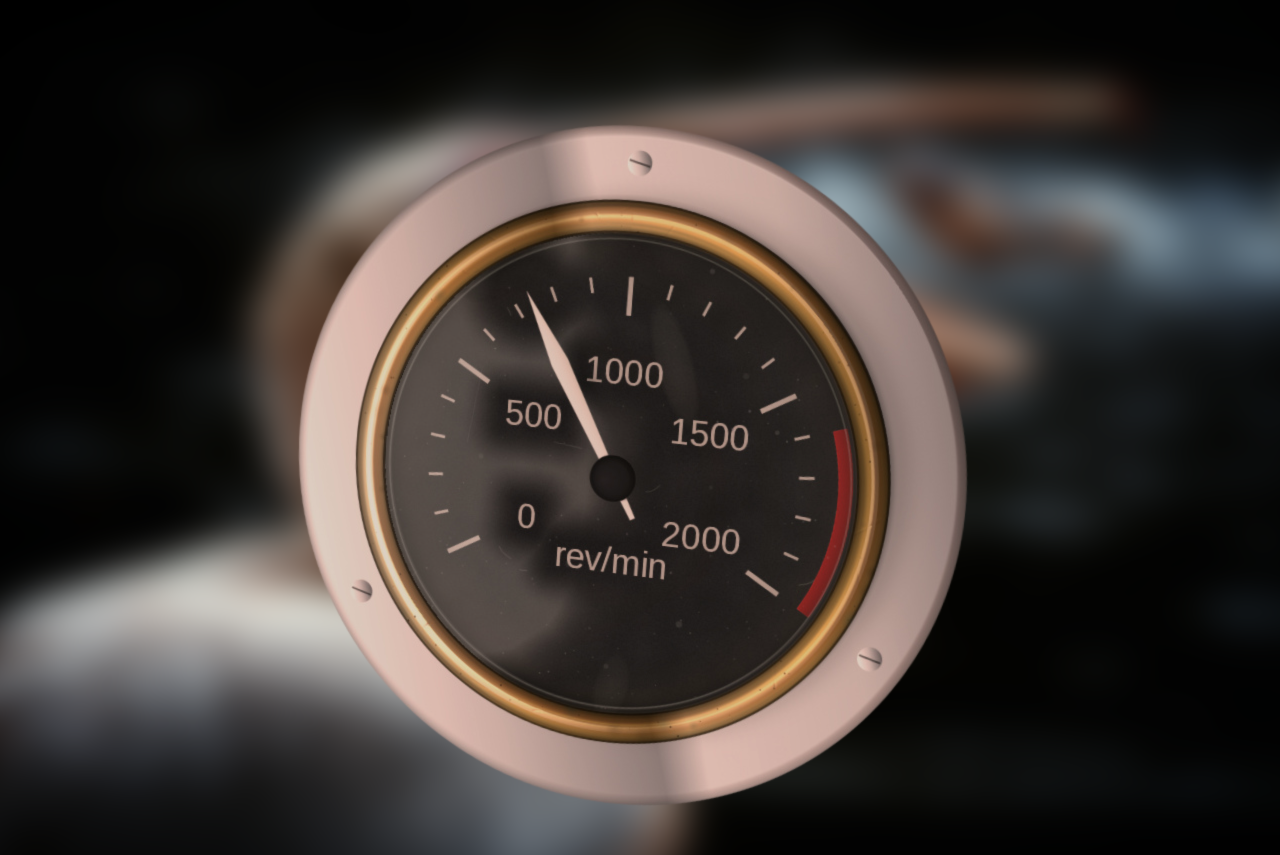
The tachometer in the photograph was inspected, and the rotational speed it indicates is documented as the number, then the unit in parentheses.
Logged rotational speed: 750 (rpm)
